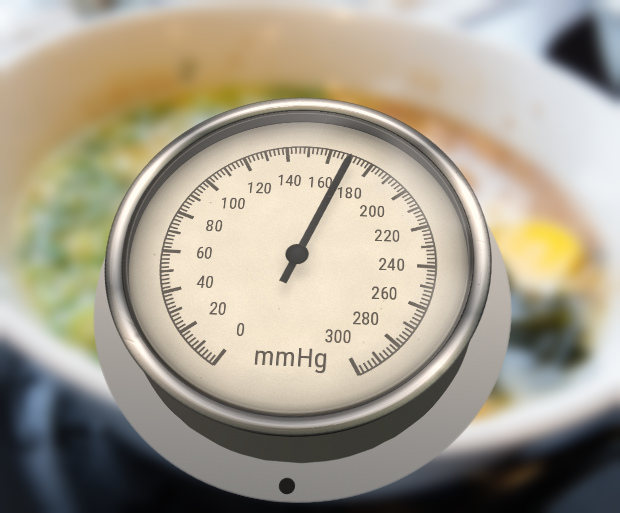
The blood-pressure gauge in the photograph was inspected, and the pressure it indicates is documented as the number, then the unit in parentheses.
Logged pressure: 170 (mmHg)
